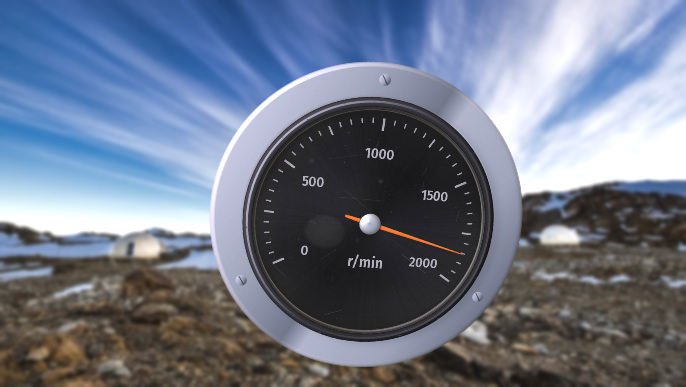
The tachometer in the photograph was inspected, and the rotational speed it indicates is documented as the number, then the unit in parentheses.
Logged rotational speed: 1850 (rpm)
